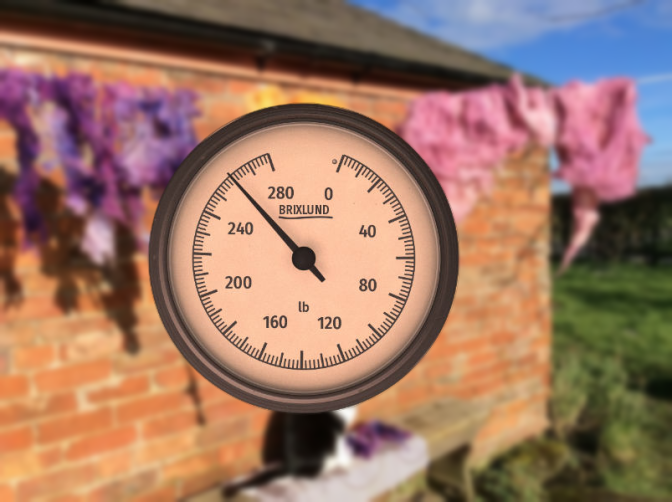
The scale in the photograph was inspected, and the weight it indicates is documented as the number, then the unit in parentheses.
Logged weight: 260 (lb)
